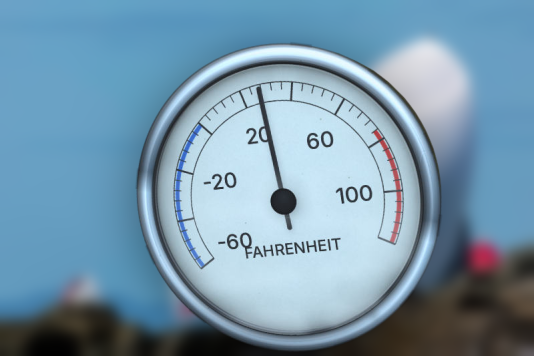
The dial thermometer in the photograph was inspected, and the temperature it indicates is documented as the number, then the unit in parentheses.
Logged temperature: 28 (°F)
